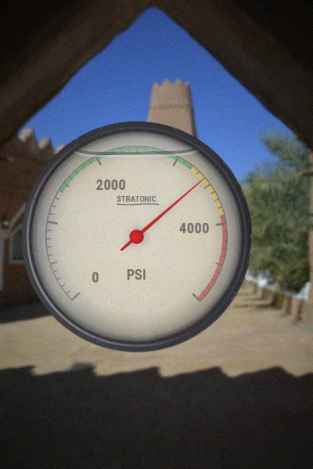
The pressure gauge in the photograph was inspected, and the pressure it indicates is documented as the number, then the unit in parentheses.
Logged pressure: 3400 (psi)
